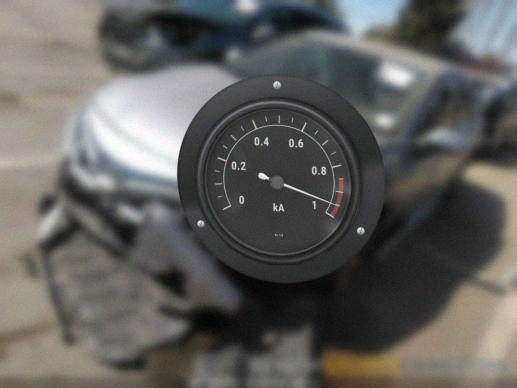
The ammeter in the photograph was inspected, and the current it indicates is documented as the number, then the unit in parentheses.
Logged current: 0.95 (kA)
